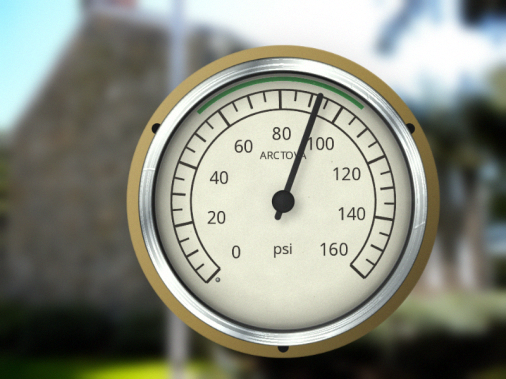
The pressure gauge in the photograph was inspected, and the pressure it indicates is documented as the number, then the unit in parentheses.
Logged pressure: 92.5 (psi)
